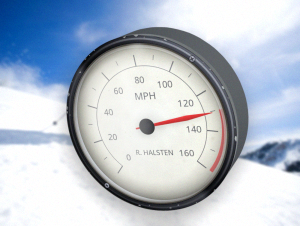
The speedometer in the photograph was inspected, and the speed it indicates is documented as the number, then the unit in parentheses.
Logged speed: 130 (mph)
